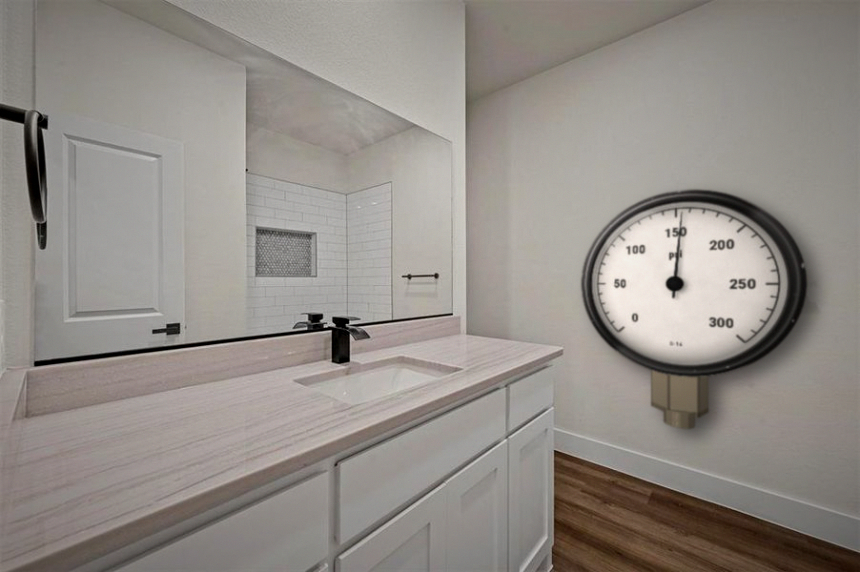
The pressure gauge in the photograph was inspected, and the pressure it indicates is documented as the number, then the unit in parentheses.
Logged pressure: 155 (psi)
